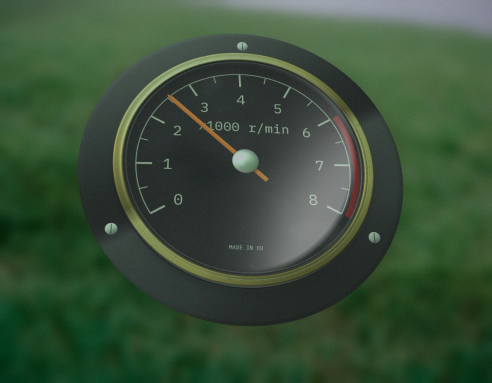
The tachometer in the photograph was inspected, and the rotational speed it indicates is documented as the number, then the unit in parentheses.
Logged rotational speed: 2500 (rpm)
